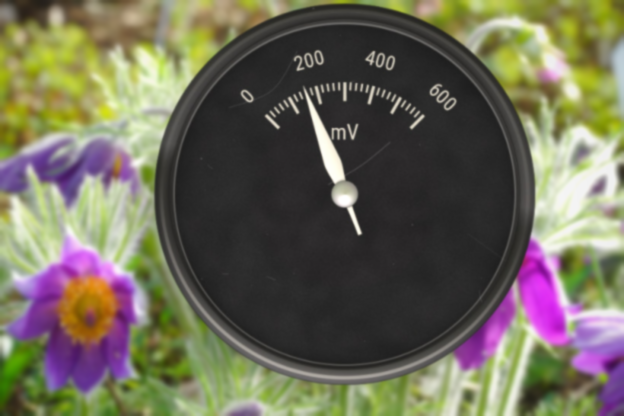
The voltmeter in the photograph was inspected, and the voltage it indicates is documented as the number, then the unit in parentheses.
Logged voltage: 160 (mV)
